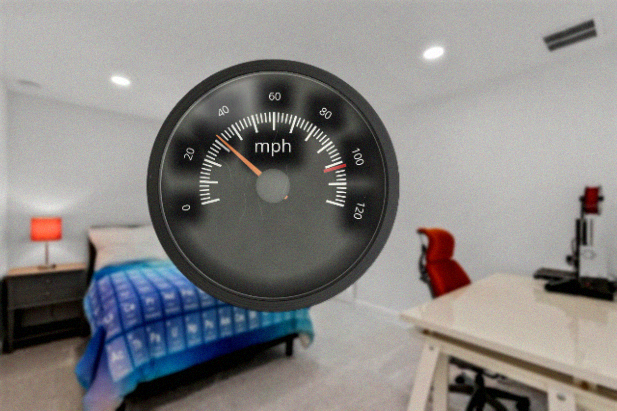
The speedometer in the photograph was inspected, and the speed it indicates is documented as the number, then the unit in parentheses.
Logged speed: 32 (mph)
